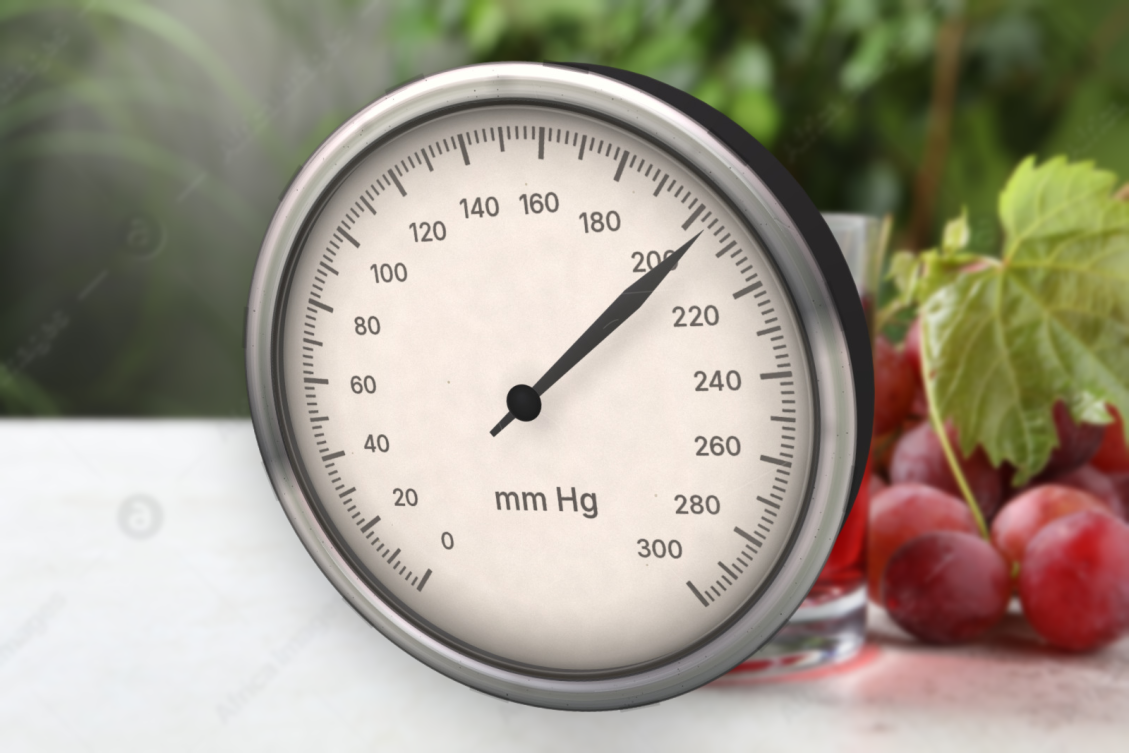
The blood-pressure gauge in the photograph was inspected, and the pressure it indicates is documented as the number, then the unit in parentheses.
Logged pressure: 204 (mmHg)
